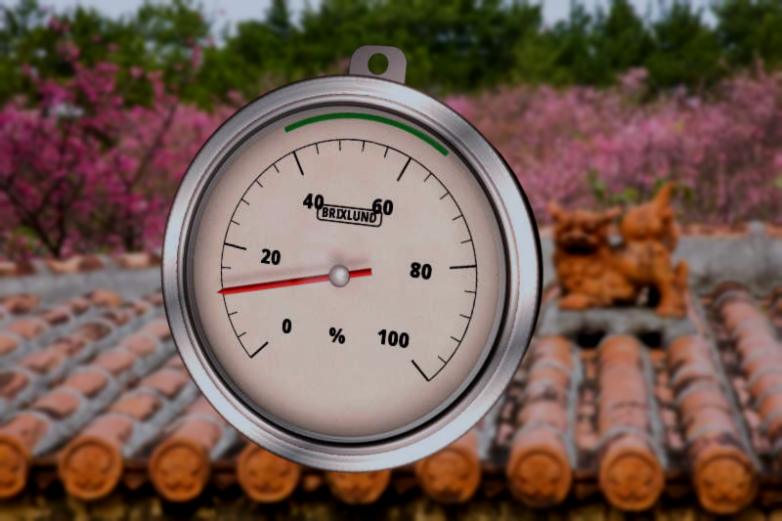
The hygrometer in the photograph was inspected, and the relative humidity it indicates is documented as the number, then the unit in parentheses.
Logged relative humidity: 12 (%)
